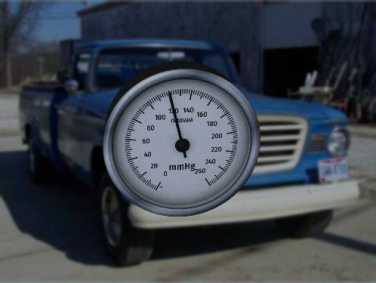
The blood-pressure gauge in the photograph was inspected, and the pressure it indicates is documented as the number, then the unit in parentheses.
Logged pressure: 120 (mmHg)
